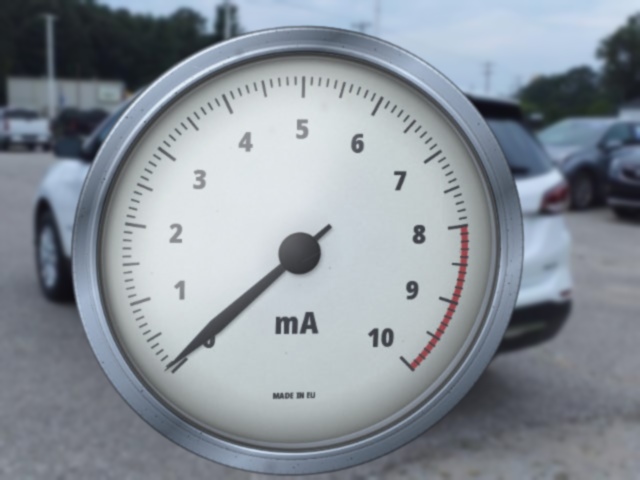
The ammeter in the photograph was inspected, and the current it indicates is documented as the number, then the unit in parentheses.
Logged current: 0.1 (mA)
